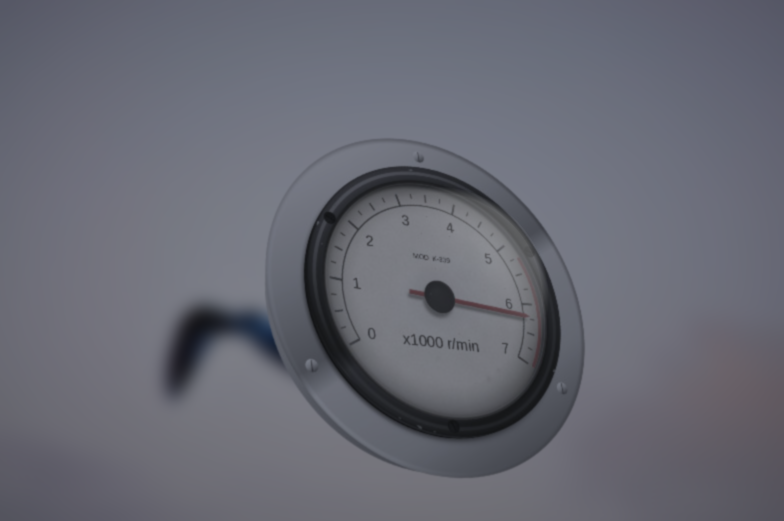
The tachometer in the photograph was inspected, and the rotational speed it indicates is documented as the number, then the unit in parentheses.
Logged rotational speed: 6250 (rpm)
